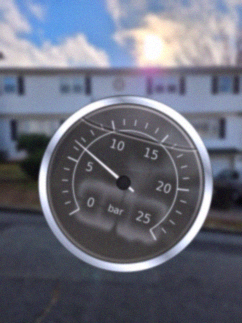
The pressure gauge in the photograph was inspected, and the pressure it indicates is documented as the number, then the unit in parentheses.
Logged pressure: 6.5 (bar)
